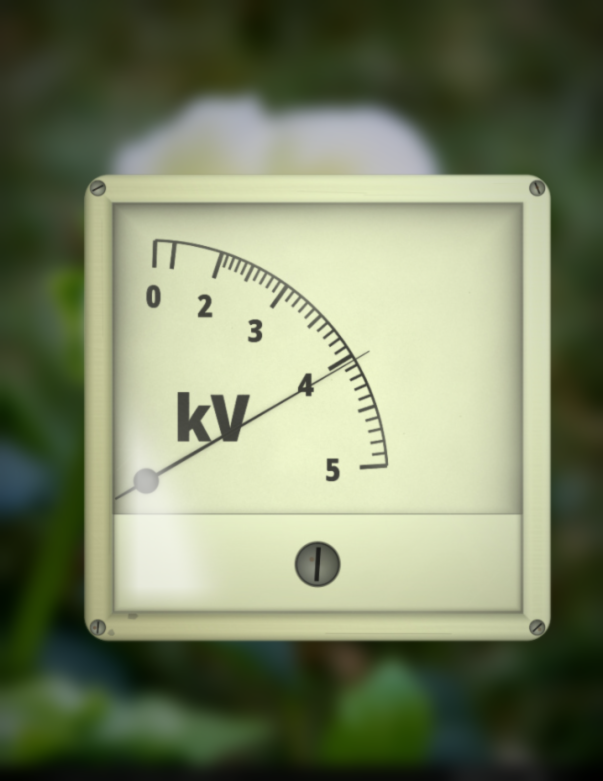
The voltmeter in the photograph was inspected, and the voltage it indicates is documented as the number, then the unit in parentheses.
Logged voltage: 4.05 (kV)
